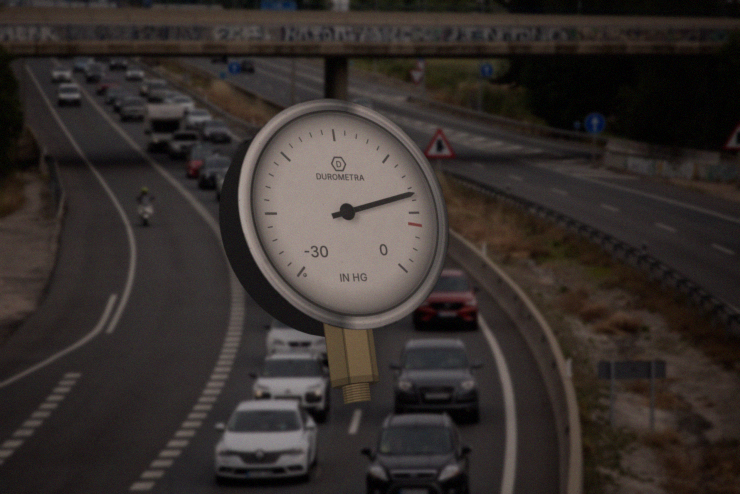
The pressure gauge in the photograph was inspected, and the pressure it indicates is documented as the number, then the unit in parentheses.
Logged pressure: -6.5 (inHg)
